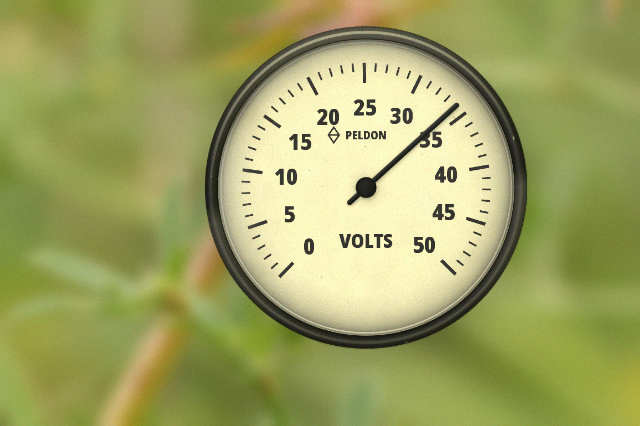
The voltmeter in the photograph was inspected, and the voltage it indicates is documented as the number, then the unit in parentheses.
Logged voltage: 34 (V)
